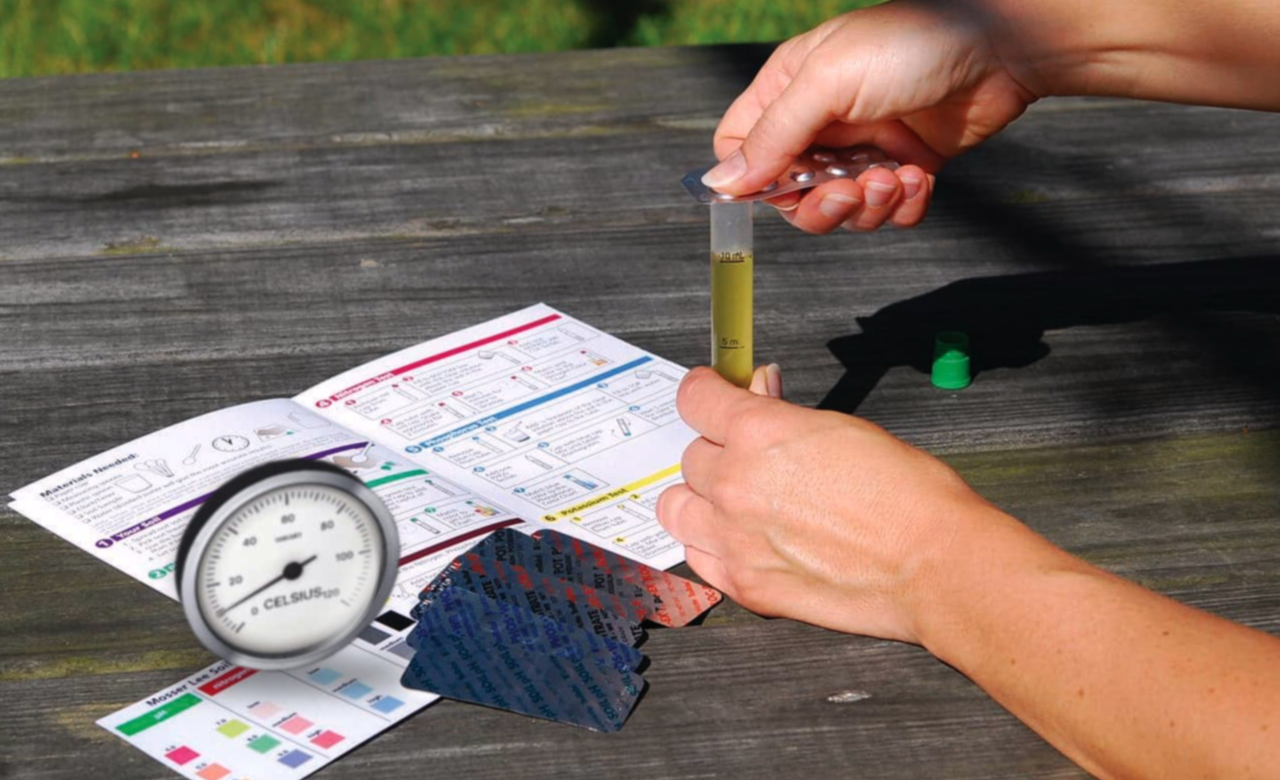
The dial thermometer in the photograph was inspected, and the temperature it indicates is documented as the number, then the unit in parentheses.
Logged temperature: 10 (°C)
